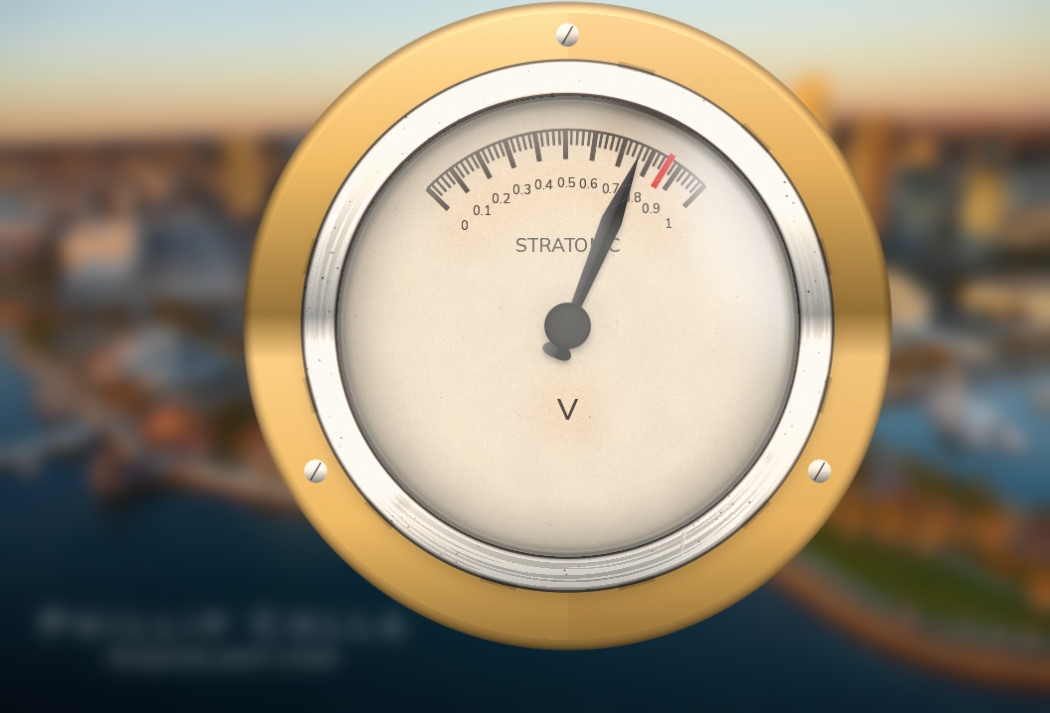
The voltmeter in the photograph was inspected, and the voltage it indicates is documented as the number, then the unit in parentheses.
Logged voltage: 0.76 (V)
